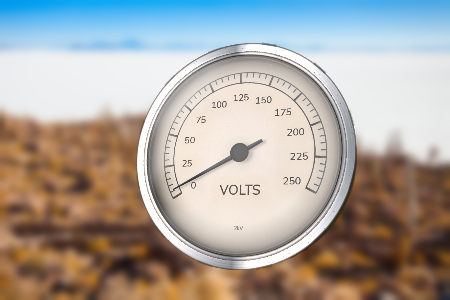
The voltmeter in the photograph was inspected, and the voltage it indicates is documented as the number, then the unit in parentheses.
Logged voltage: 5 (V)
